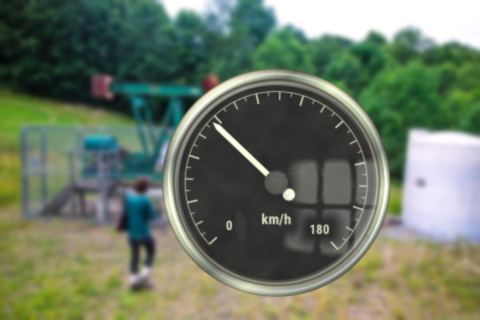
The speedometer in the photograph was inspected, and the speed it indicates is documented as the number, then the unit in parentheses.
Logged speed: 57.5 (km/h)
